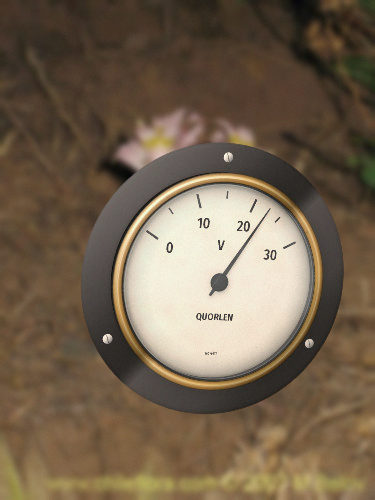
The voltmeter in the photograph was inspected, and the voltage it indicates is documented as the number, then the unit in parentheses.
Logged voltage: 22.5 (V)
